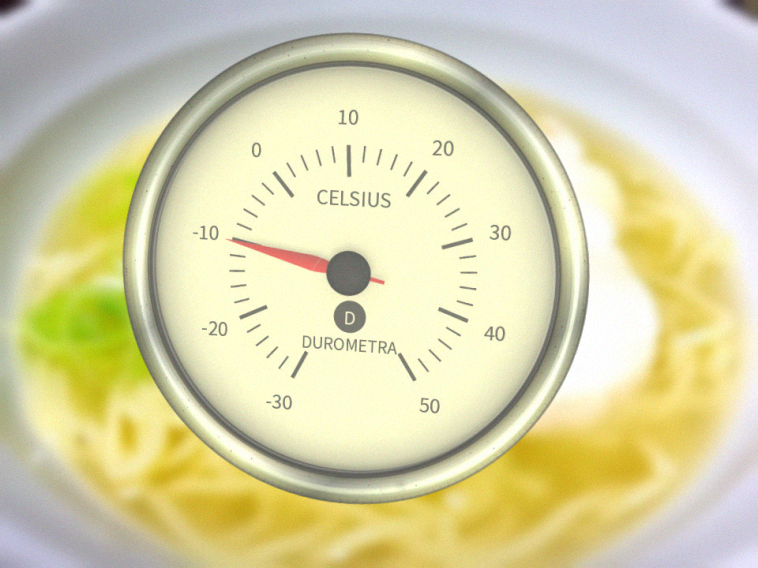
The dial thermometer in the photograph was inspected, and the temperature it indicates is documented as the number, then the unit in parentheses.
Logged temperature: -10 (°C)
